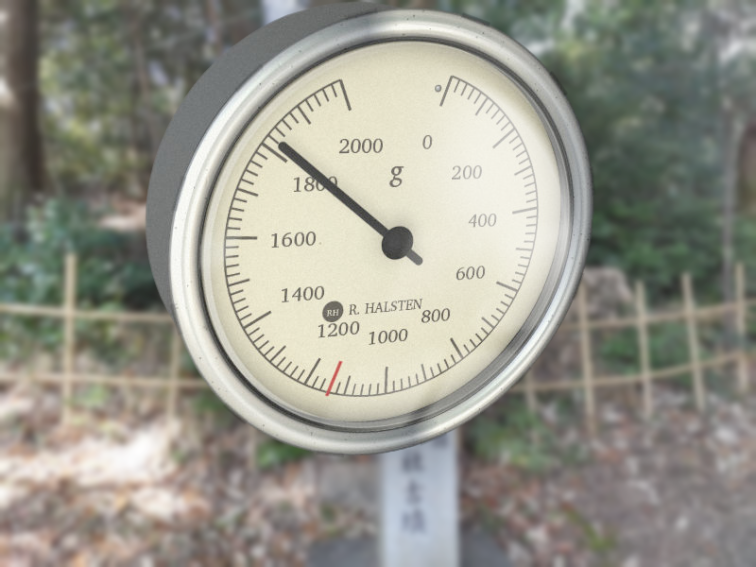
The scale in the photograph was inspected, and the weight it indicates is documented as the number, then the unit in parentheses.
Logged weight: 1820 (g)
